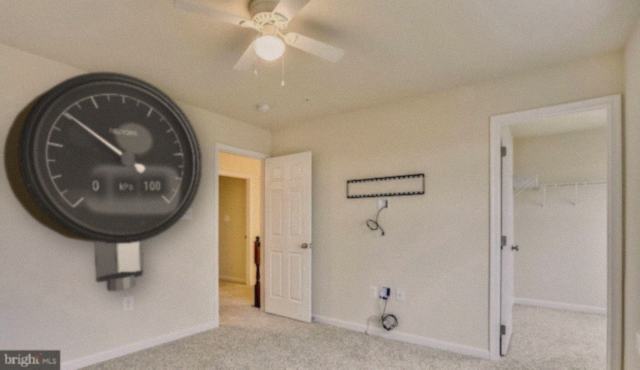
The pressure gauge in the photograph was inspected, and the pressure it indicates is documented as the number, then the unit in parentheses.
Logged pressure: 30 (kPa)
